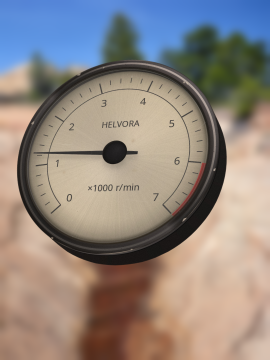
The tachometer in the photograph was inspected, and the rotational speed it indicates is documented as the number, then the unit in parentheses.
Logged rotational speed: 1200 (rpm)
